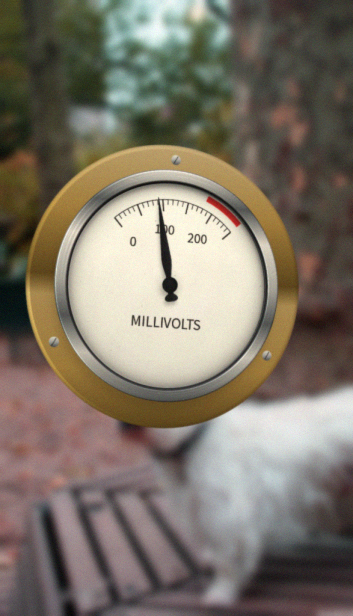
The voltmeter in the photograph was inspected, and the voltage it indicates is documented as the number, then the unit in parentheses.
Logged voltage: 90 (mV)
